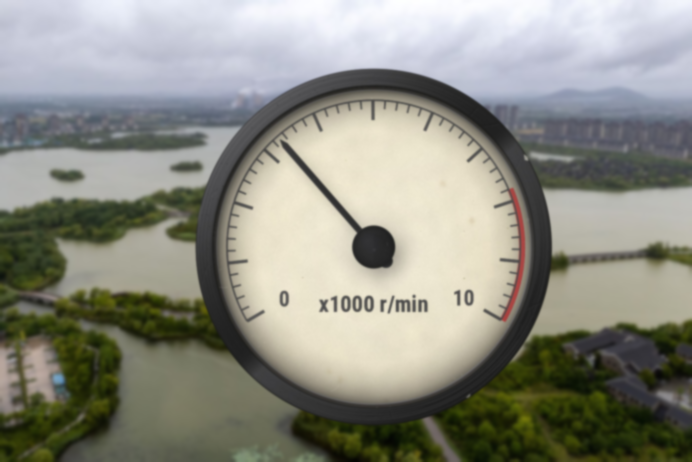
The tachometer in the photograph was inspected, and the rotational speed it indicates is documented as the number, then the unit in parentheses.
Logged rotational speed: 3300 (rpm)
